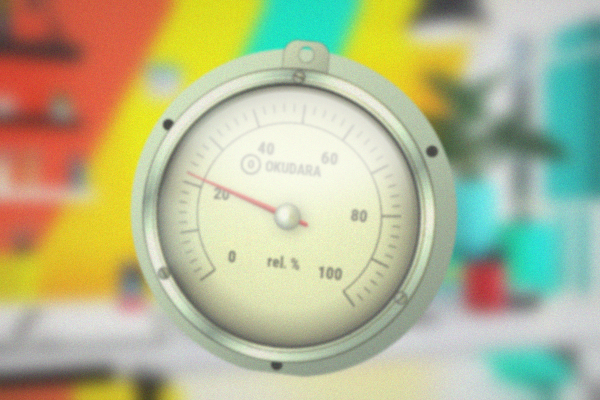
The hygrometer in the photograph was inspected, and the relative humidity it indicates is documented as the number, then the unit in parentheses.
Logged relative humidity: 22 (%)
